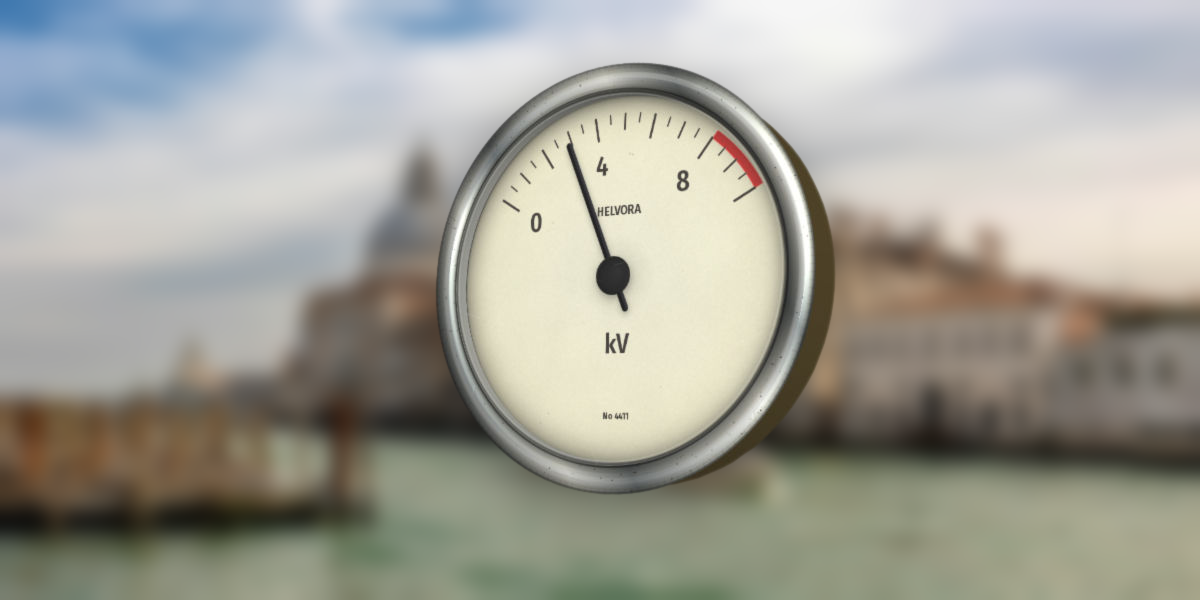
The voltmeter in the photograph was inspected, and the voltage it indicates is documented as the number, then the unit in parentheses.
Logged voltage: 3 (kV)
